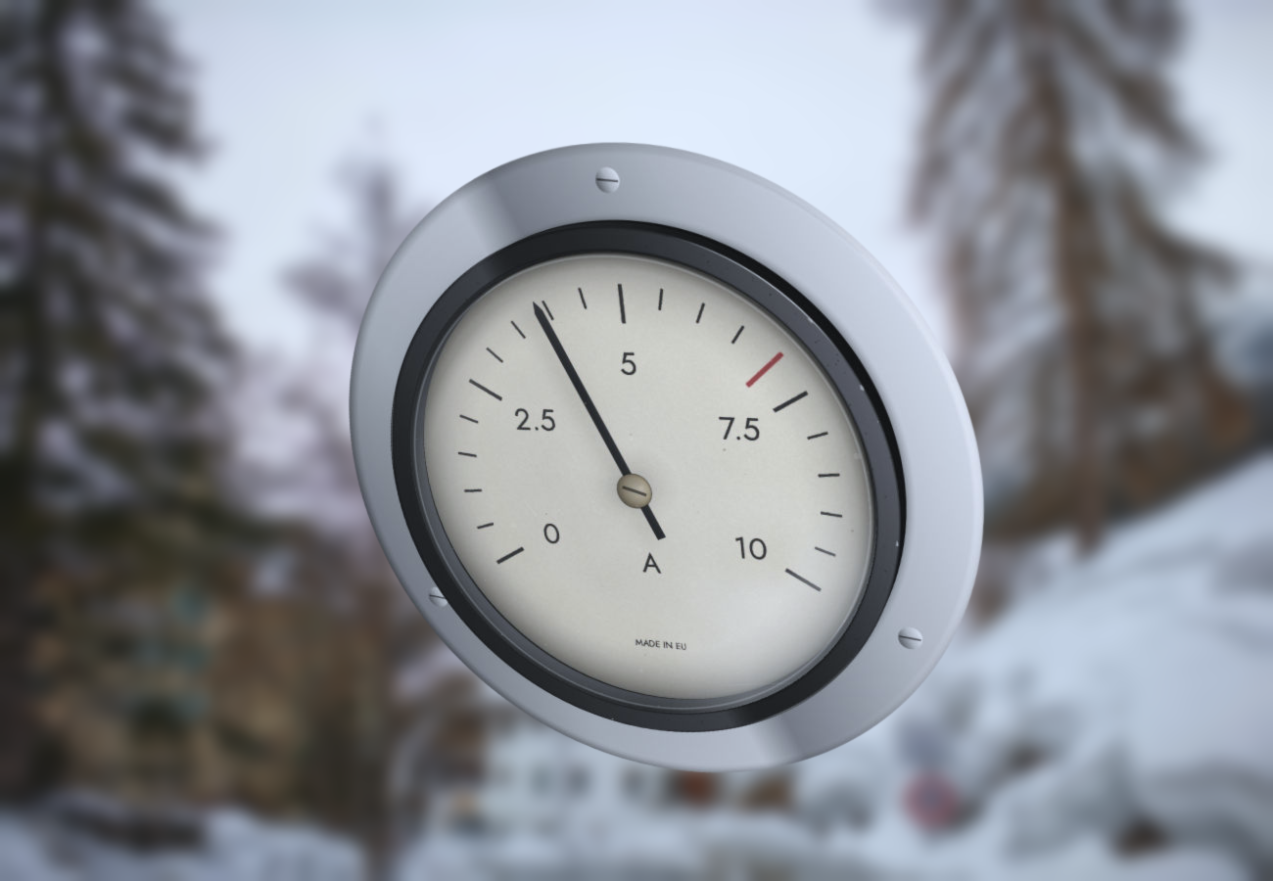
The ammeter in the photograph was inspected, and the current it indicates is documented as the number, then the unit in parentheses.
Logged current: 4 (A)
